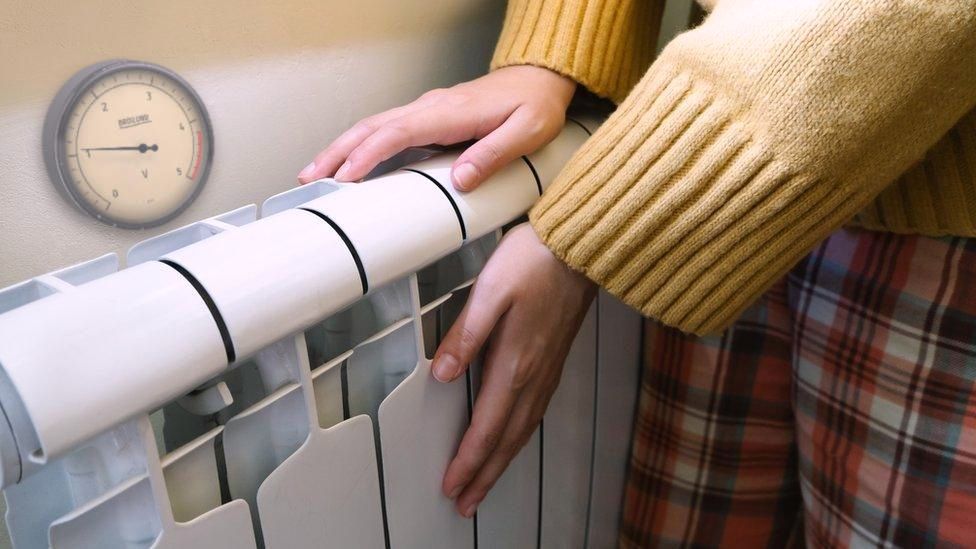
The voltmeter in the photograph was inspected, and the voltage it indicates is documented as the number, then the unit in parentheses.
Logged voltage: 1.1 (V)
